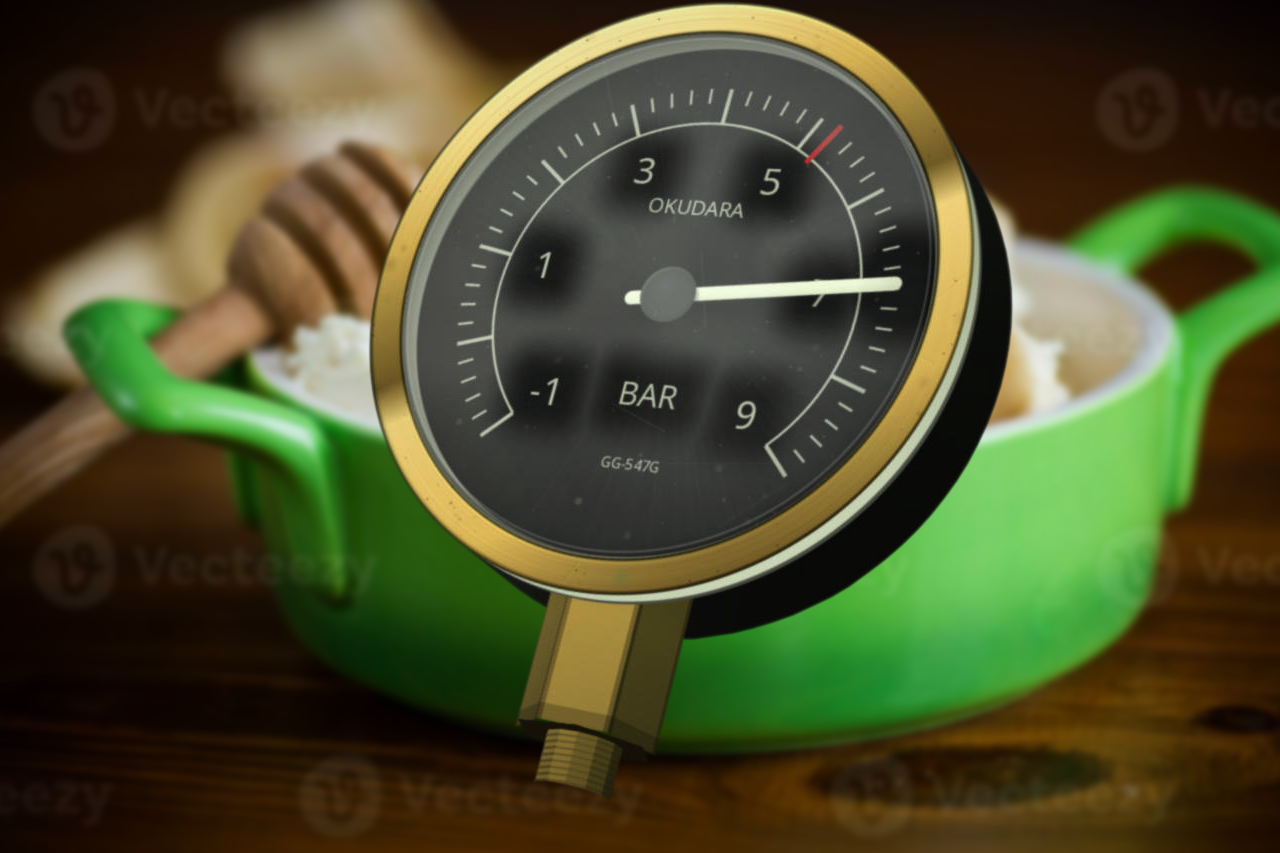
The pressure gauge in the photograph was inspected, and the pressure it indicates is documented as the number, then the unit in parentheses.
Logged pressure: 7 (bar)
